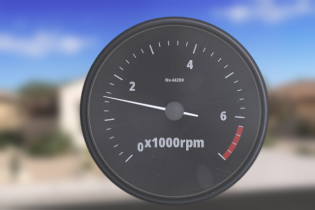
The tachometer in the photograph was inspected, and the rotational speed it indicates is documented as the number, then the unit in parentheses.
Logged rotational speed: 1500 (rpm)
